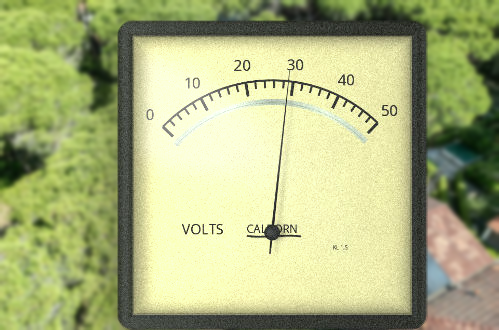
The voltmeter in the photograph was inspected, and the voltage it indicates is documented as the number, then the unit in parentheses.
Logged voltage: 29 (V)
